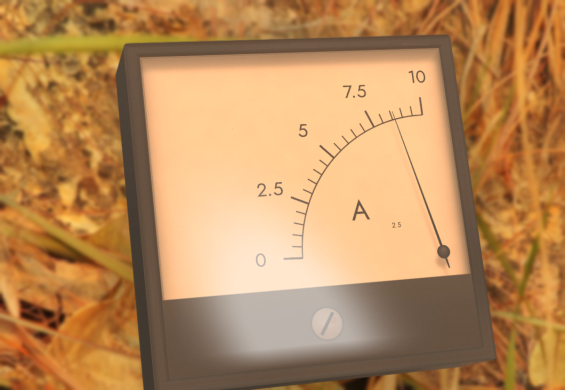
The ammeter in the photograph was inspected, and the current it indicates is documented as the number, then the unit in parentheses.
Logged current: 8.5 (A)
